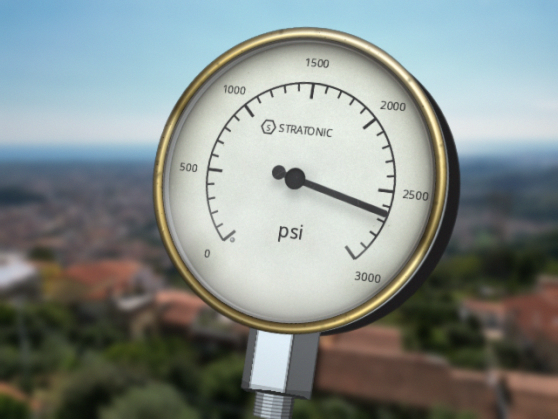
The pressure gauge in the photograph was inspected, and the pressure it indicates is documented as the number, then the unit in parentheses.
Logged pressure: 2650 (psi)
